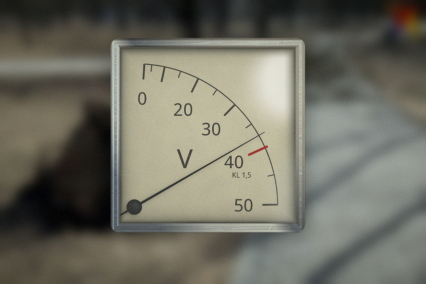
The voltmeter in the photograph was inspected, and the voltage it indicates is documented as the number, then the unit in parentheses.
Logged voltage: 37.5 (V)
